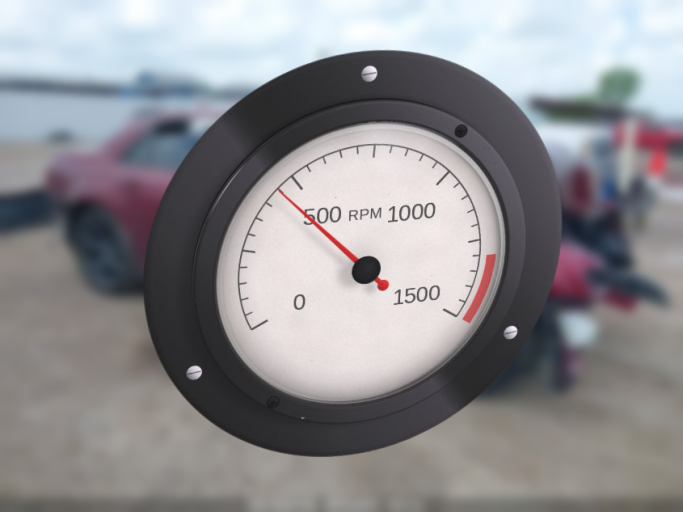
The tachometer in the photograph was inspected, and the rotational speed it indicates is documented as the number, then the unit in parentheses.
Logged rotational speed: 450 (rpm)
